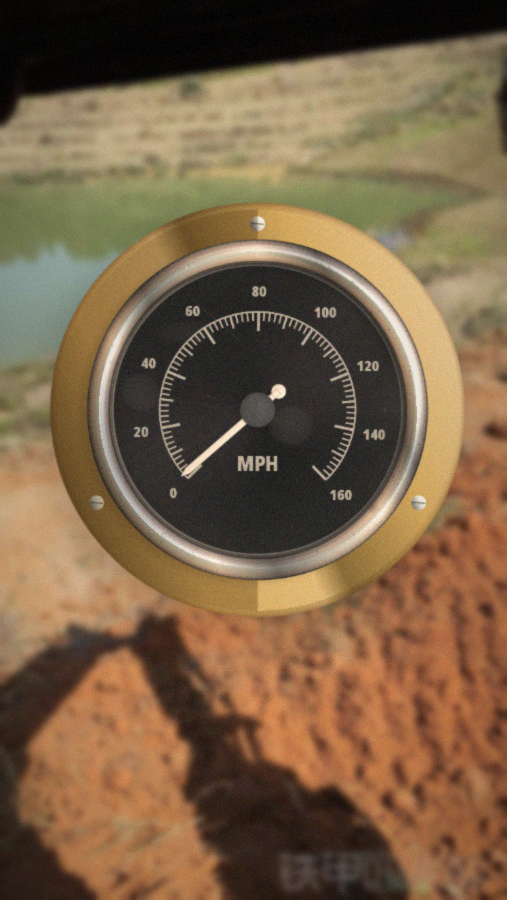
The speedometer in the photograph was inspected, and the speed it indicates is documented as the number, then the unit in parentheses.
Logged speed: 2 (mph)
